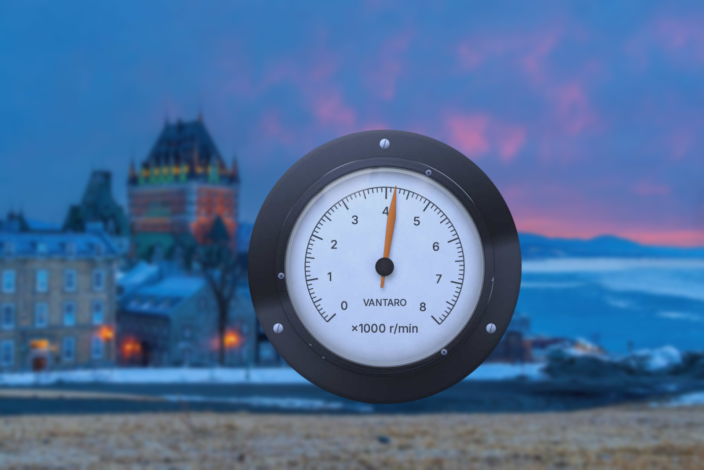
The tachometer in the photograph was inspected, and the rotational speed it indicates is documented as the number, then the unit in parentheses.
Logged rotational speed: 4200 (rpm)
